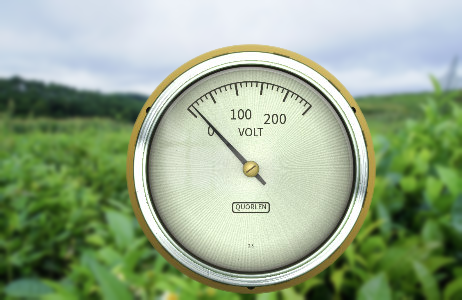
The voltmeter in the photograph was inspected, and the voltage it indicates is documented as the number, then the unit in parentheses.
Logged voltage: 10 (V)
